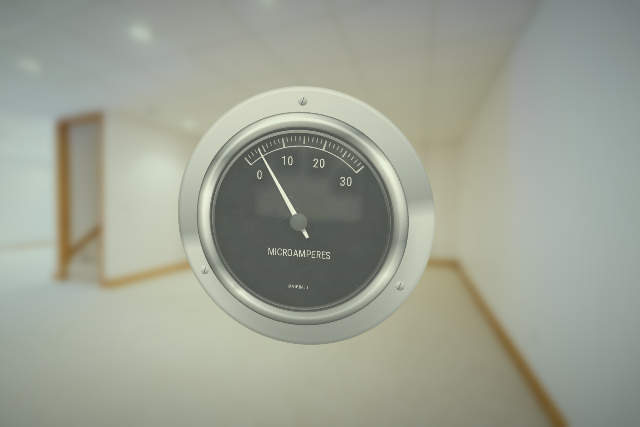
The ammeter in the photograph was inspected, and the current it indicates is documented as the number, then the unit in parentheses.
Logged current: 4 (µA)
